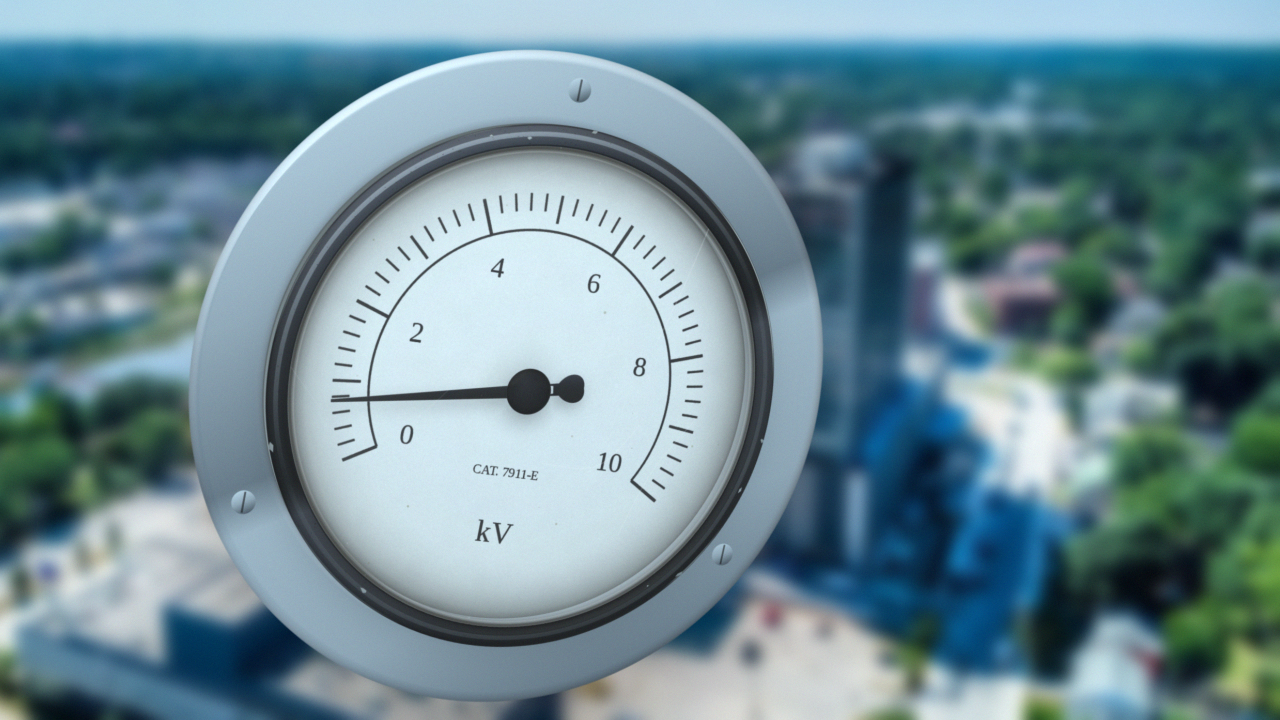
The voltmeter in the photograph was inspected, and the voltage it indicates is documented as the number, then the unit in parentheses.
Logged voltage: 0.8 (kV)
